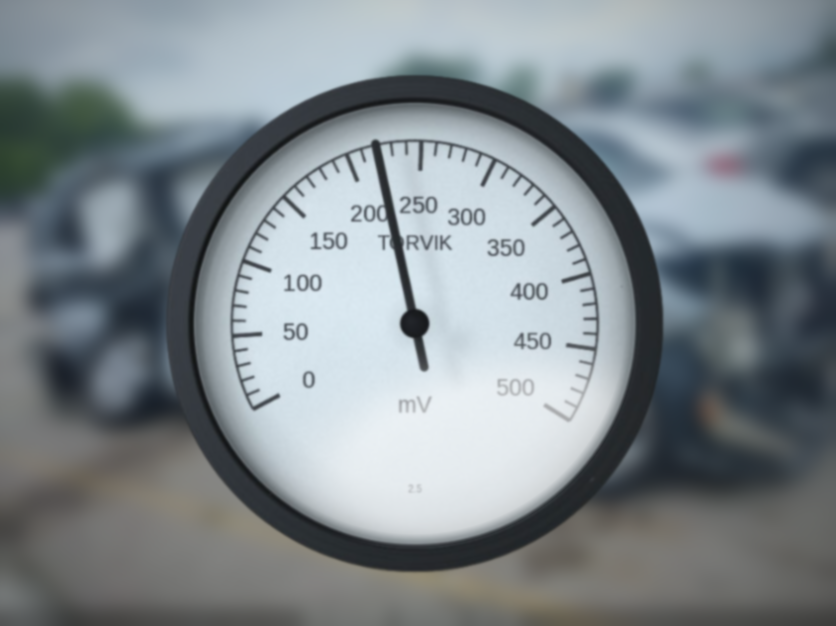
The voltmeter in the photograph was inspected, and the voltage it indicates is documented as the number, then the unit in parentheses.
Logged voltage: 220 (mV)
